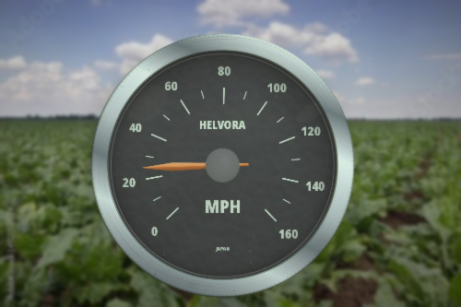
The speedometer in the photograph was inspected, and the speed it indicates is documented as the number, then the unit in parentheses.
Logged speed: 25 (mph)
